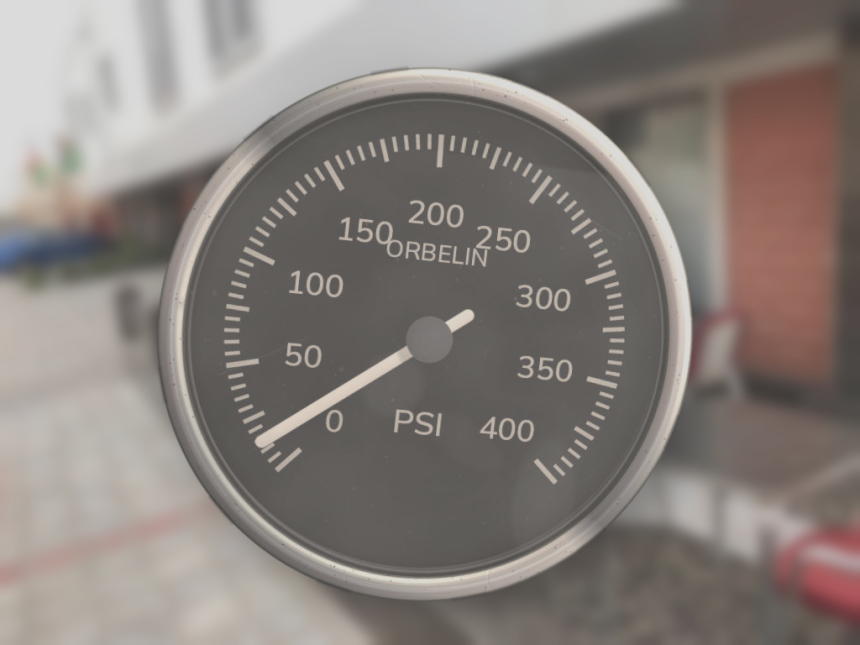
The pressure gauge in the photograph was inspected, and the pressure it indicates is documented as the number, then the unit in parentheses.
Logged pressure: 15 (psi)
